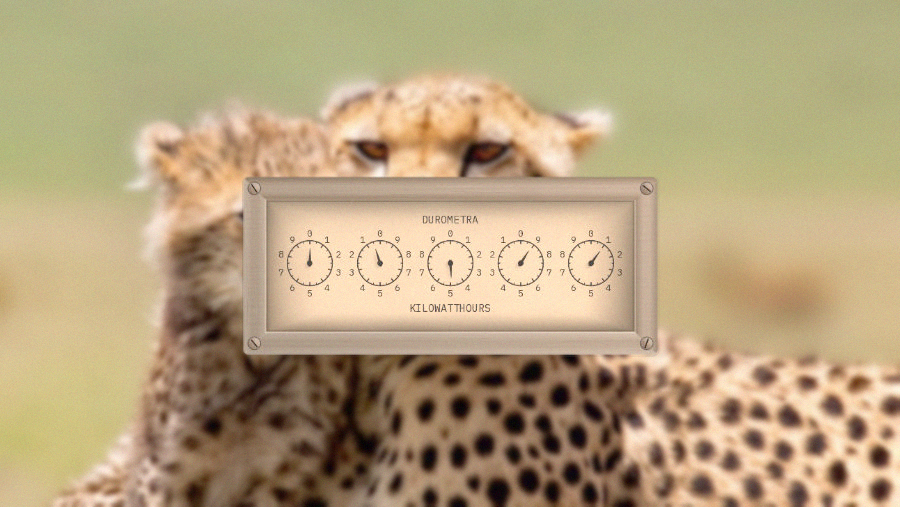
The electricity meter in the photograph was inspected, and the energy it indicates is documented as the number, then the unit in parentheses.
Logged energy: 491 (kWh)
